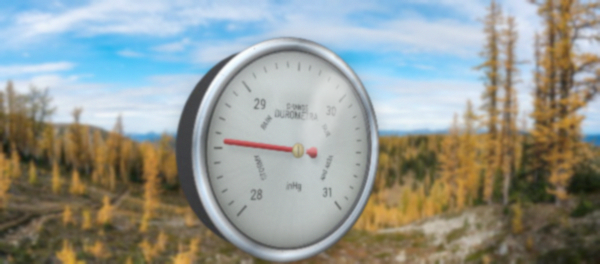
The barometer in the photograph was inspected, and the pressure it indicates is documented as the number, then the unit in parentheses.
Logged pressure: 28.55 (inHg)
